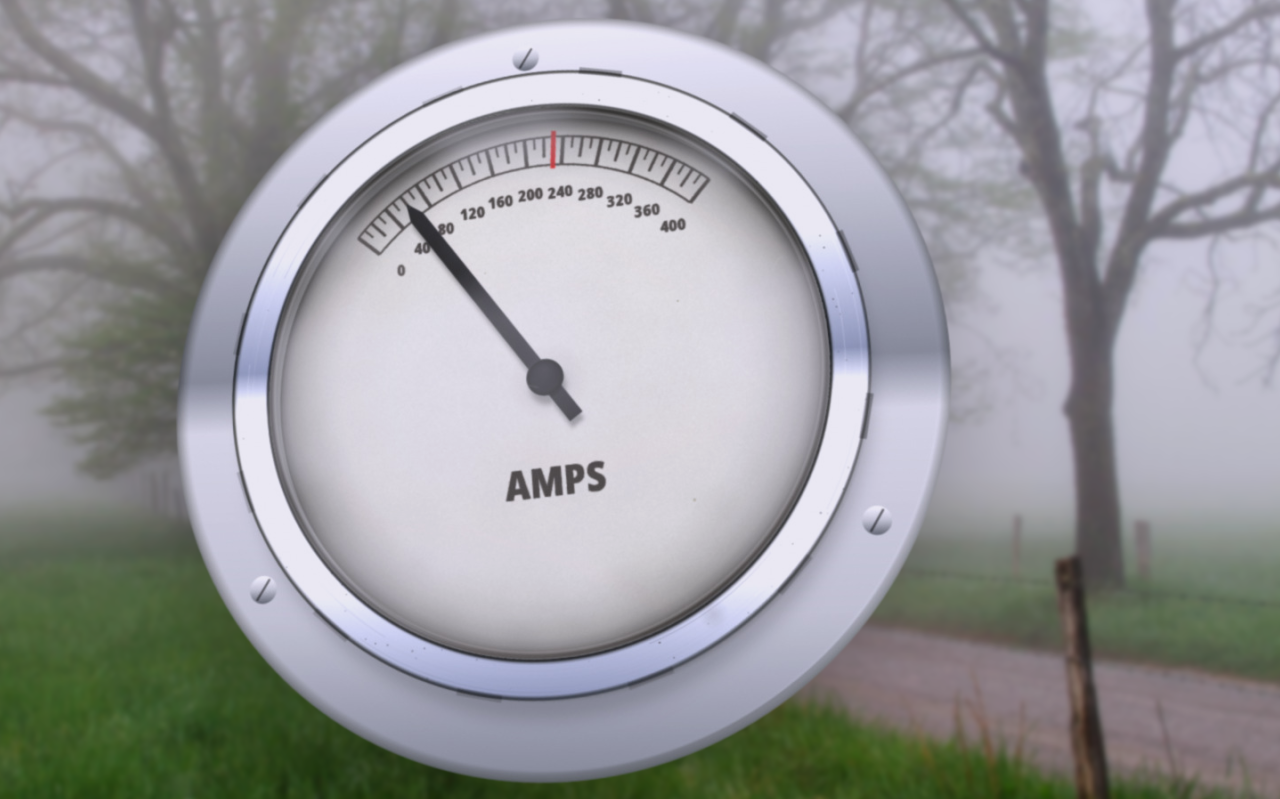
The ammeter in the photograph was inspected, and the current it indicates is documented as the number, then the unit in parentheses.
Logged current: 60 (A)
